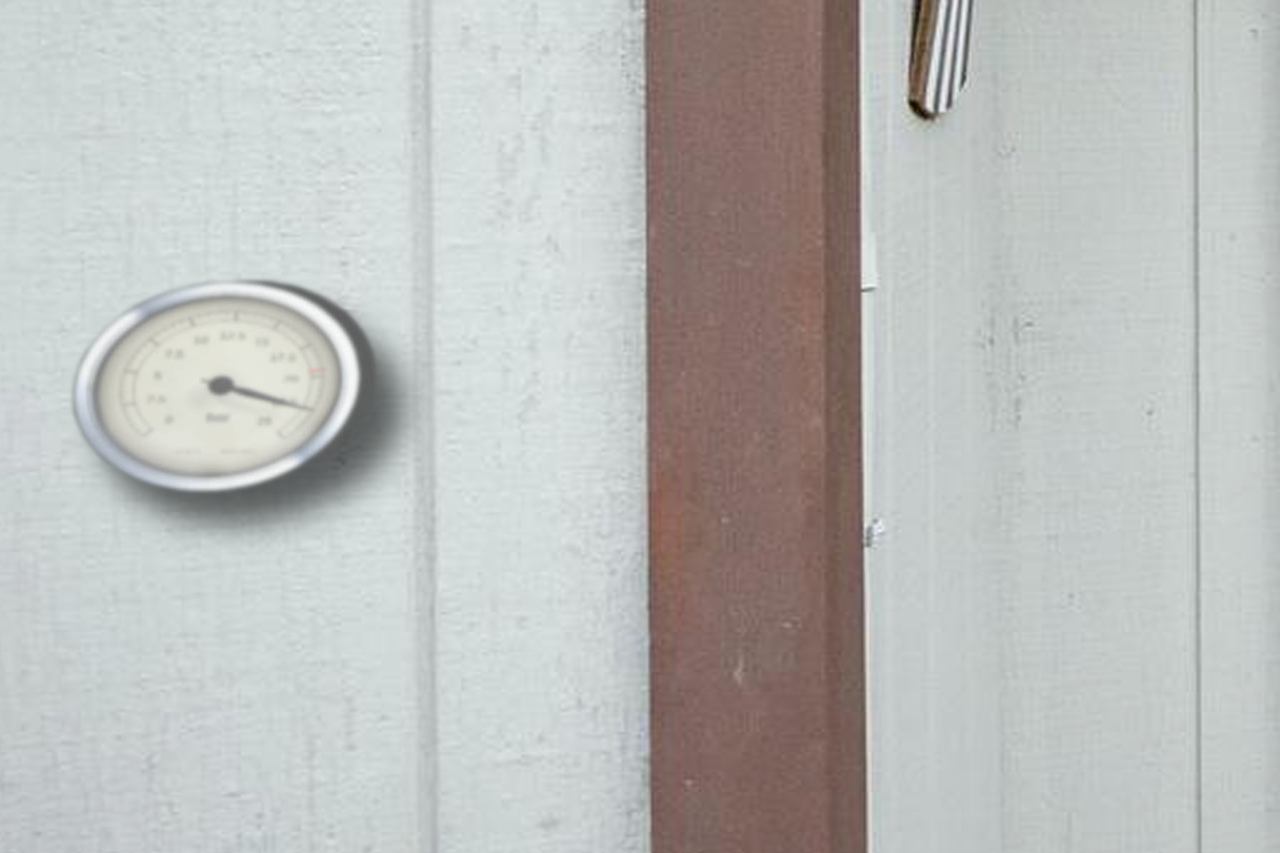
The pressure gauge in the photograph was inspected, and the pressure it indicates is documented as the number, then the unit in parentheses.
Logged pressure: 22.5 (bar)
